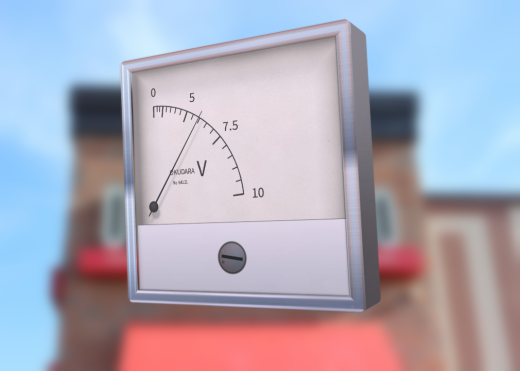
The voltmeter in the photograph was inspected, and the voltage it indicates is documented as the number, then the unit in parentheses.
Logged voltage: 6 (V)
